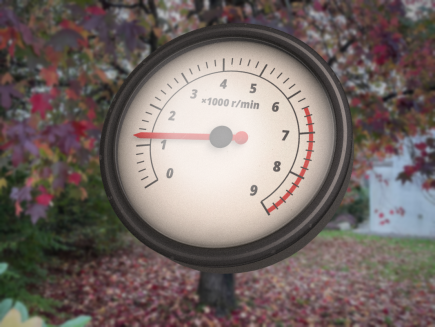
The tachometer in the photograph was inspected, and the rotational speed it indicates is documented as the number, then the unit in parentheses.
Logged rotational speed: 1200 (rpm)
